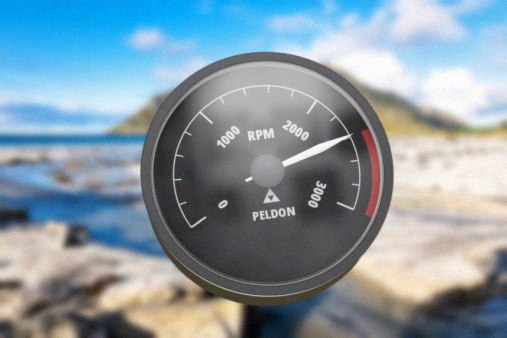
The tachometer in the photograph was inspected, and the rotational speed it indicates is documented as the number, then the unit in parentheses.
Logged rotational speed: 2400 (rpm)
